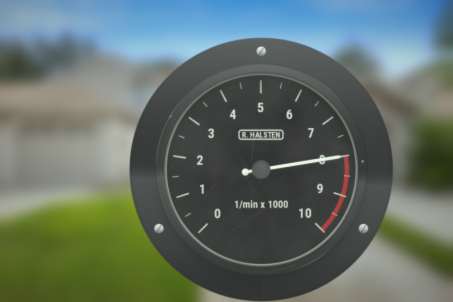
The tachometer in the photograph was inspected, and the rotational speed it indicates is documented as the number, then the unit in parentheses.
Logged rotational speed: 8000 (rpm)
